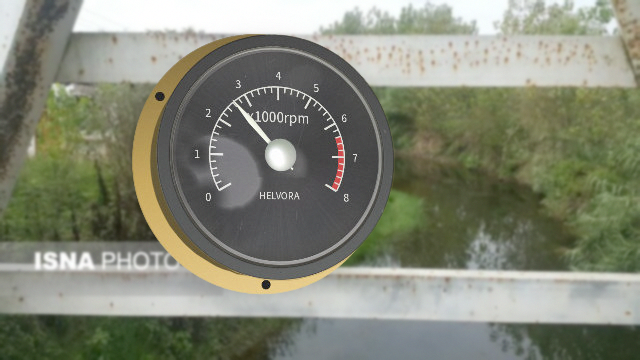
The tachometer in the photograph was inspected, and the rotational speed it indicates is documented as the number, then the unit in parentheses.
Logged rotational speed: 2600 (rpm)
